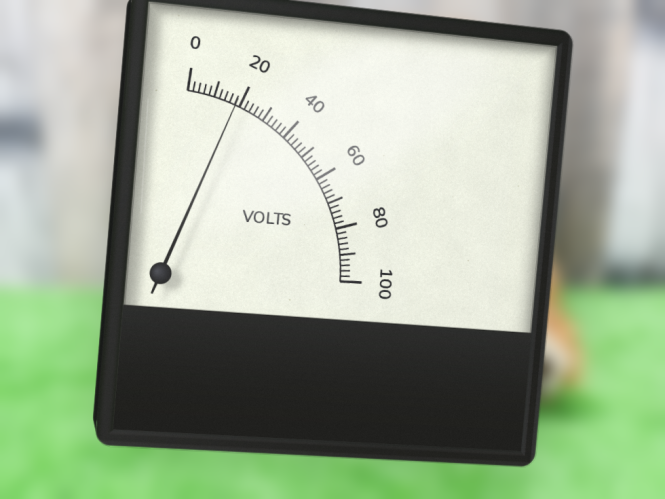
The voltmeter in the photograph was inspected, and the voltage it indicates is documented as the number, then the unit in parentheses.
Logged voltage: 18 (V)
